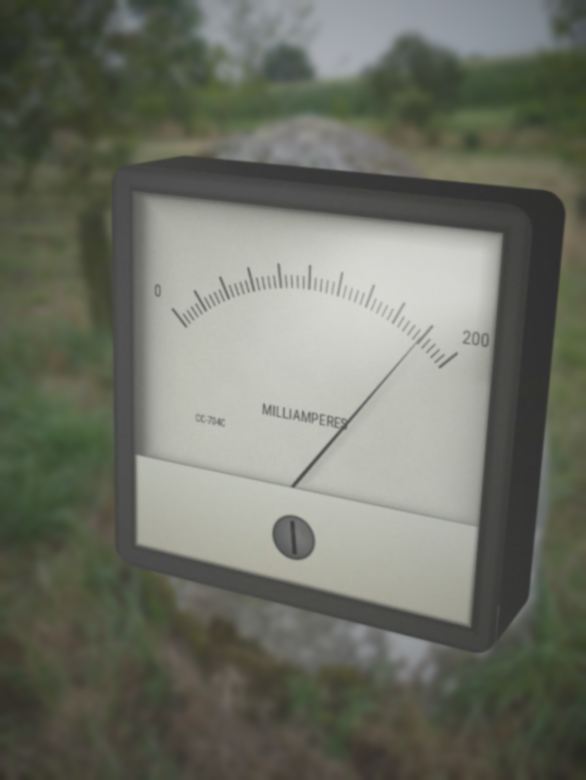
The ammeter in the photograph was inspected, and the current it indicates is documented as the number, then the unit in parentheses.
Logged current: 180 (mA)
